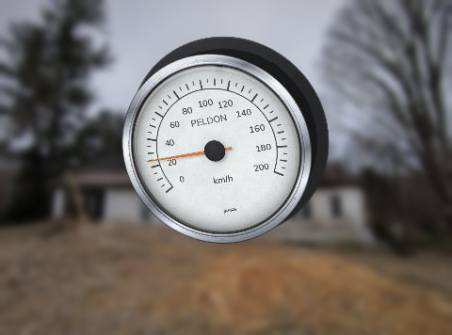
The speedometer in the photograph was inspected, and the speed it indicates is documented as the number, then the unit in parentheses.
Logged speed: 25 (km/h)
